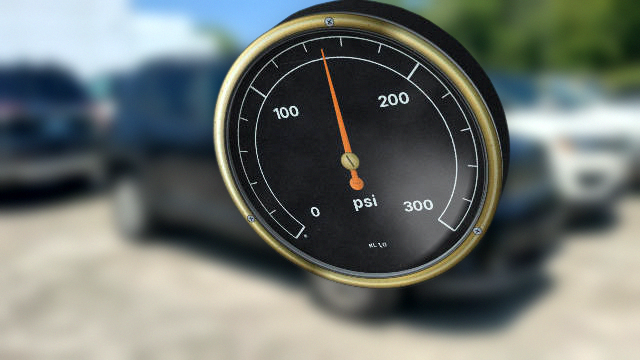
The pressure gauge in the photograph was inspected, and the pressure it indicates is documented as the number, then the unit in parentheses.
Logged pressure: 150 (psi)
